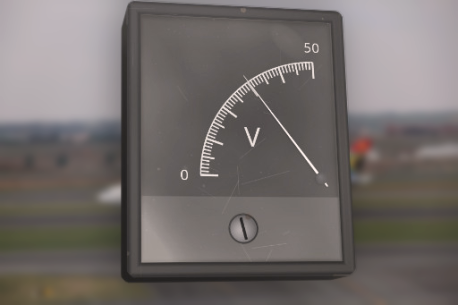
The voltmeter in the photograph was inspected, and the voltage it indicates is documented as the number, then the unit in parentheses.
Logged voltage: 30 (V)
